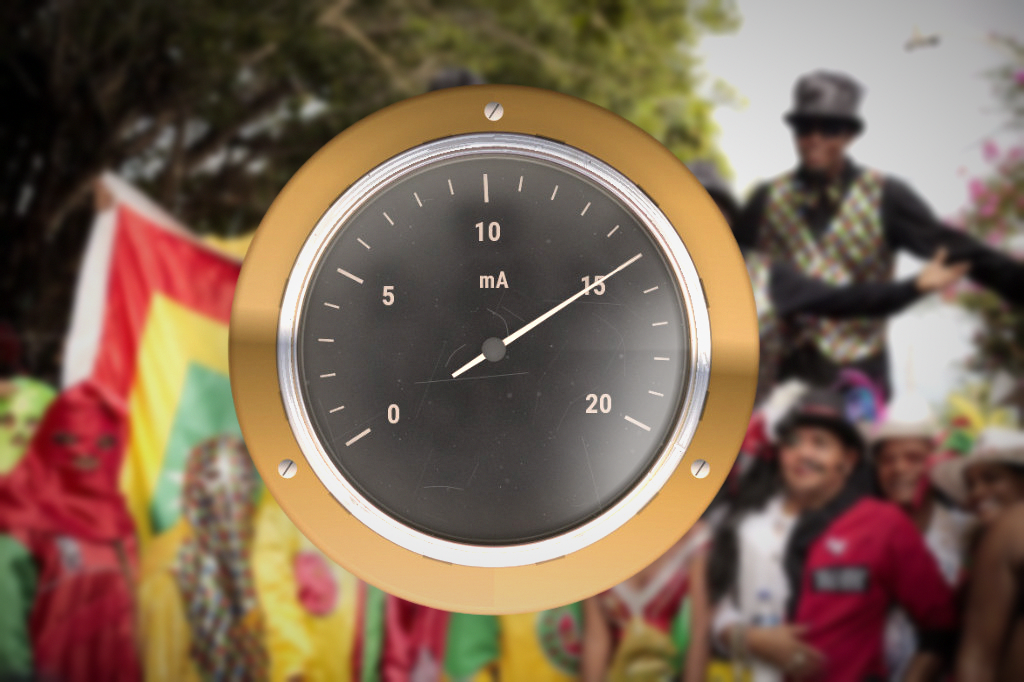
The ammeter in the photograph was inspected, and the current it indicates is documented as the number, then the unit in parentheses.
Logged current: 15 (mA)
